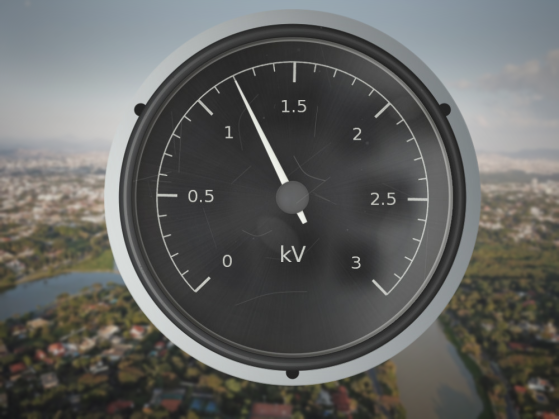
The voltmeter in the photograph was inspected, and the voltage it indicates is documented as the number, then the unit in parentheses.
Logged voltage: 1.2 (kV)
